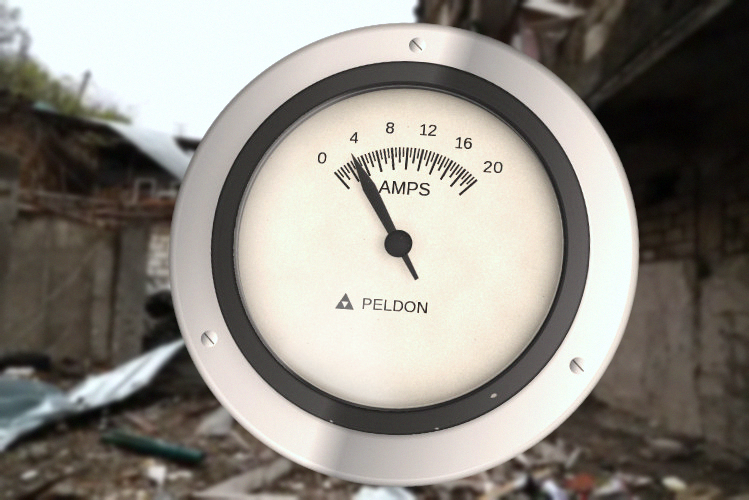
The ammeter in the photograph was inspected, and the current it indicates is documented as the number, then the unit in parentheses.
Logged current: 3 (A)
